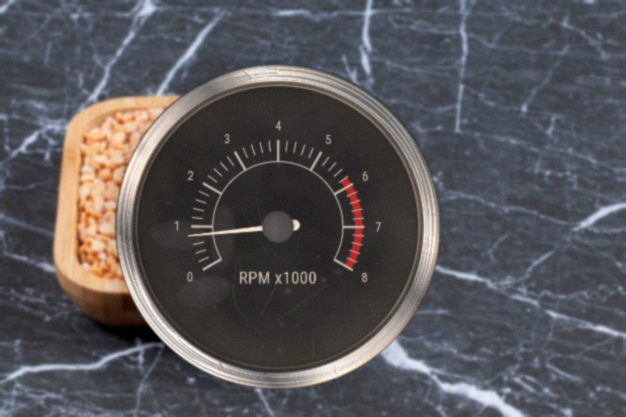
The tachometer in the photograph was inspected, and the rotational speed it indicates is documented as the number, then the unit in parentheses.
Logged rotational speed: 800 (rpm)
